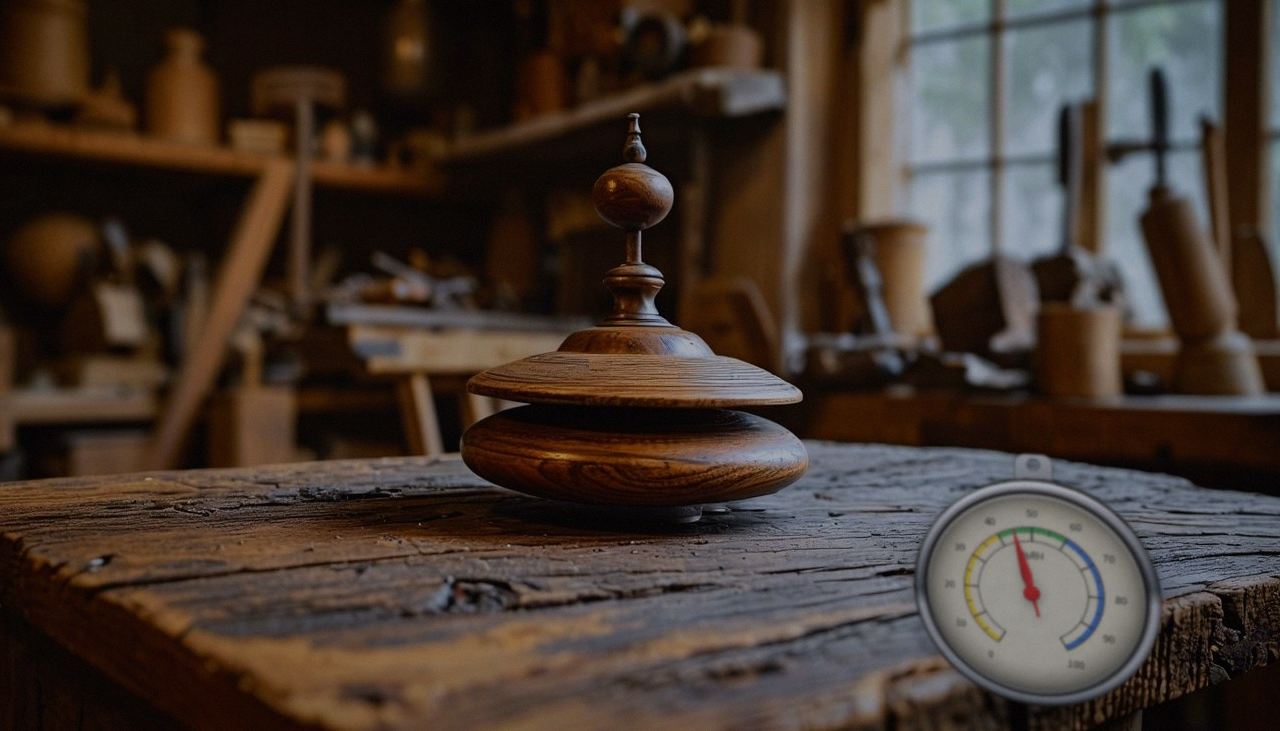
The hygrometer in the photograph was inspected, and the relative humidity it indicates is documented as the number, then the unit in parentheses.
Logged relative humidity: 45 (%)
